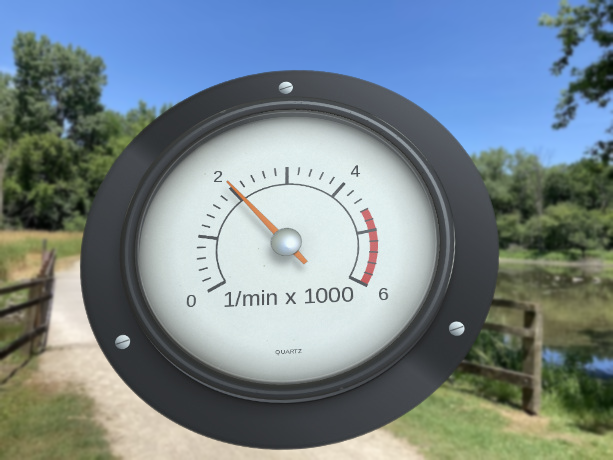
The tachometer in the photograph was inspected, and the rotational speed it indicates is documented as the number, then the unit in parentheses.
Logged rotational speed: 2000 (rpm)
